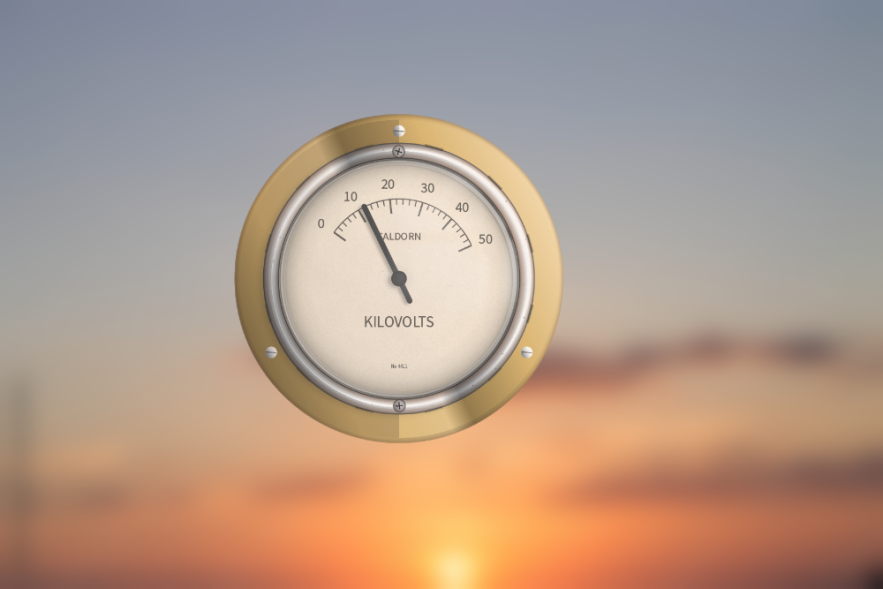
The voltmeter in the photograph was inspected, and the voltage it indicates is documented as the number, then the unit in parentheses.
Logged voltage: 12 (kV)
